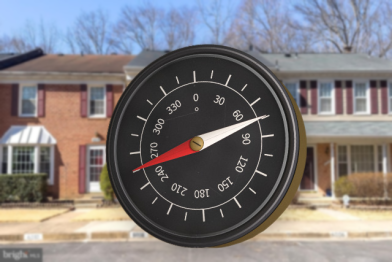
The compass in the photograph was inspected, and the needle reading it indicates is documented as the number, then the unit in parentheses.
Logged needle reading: 255 (°)
